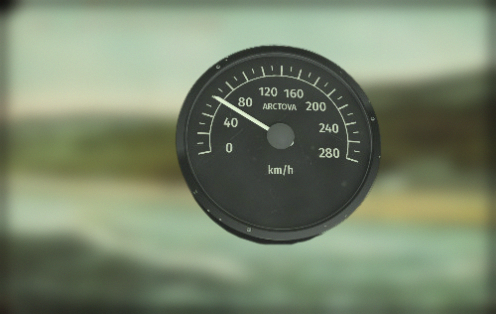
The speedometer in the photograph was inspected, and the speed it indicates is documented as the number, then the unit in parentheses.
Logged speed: 60 (km/h)
